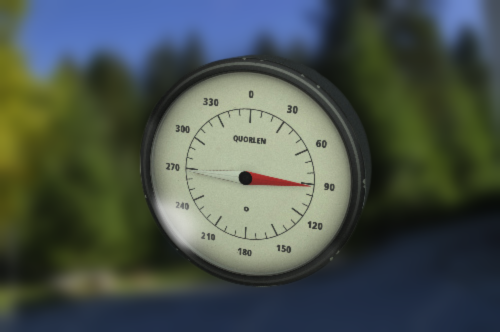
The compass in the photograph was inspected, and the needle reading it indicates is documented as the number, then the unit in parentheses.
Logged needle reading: 90 (°)
